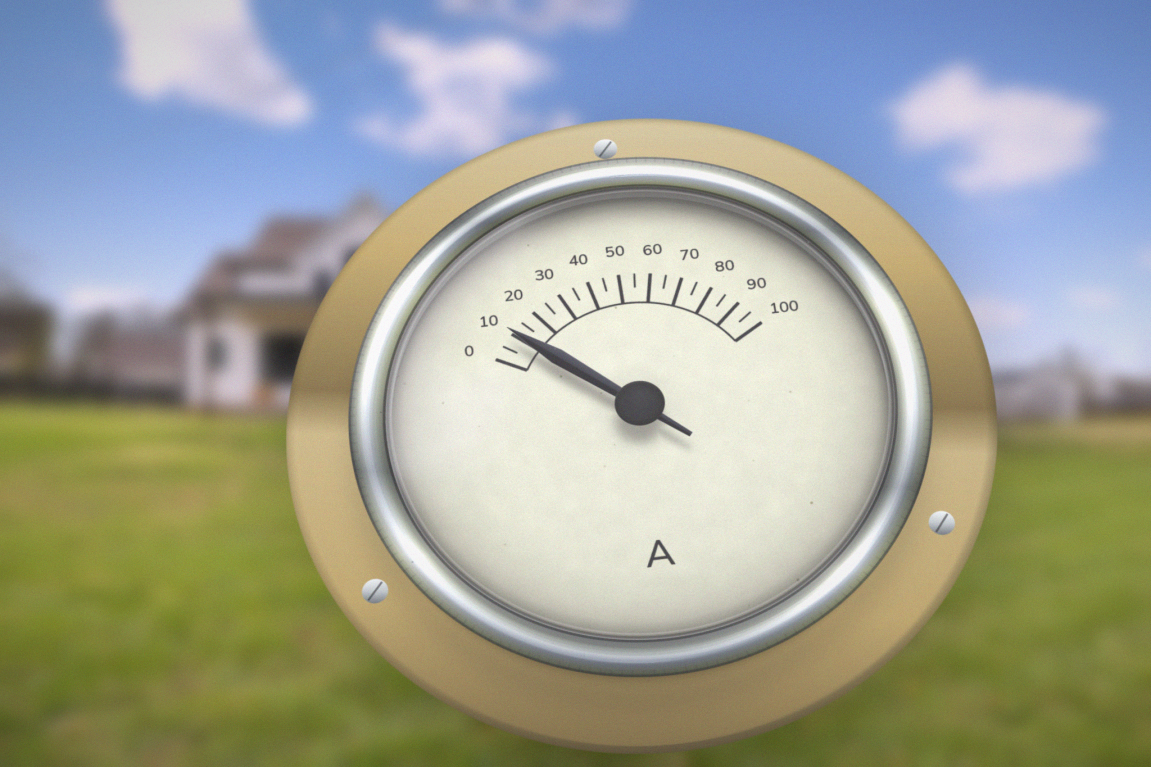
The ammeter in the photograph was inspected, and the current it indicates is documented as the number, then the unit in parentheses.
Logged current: 10 (A)
